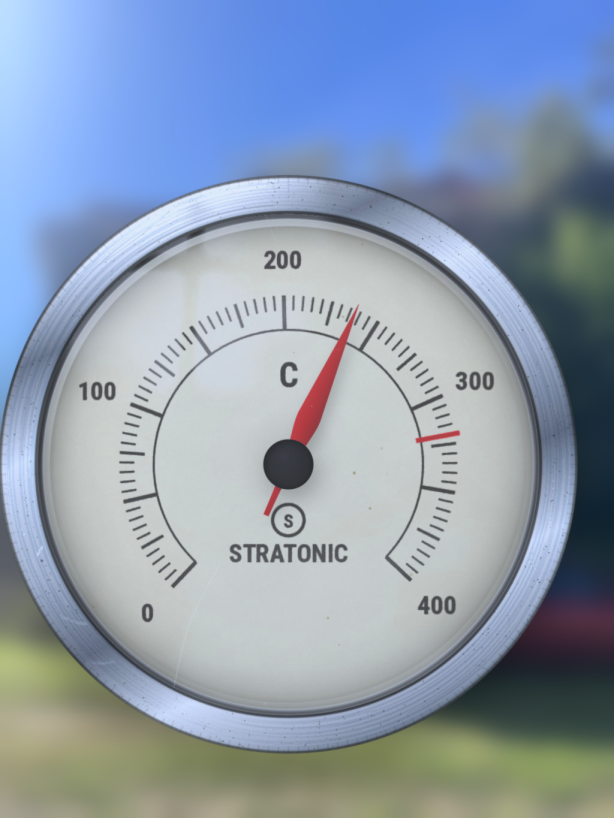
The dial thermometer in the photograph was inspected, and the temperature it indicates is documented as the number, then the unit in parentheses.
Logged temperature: 237.5 (°C)
